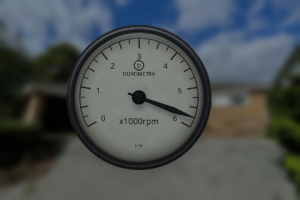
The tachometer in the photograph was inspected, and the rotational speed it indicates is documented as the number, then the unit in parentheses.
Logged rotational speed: 5750 (rpm)
